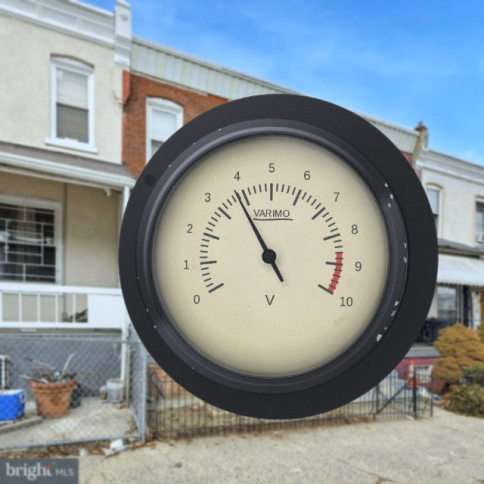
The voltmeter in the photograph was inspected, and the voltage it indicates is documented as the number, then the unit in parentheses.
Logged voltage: 3.8 (V)
